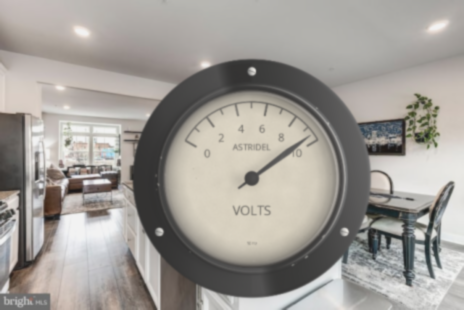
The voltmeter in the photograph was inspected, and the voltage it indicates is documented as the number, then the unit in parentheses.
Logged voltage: 9.5 (V)
